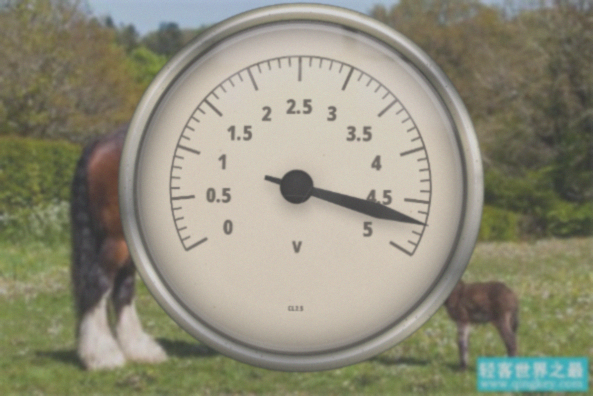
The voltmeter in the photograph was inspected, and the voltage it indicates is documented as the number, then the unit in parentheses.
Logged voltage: 4.7 (V)
